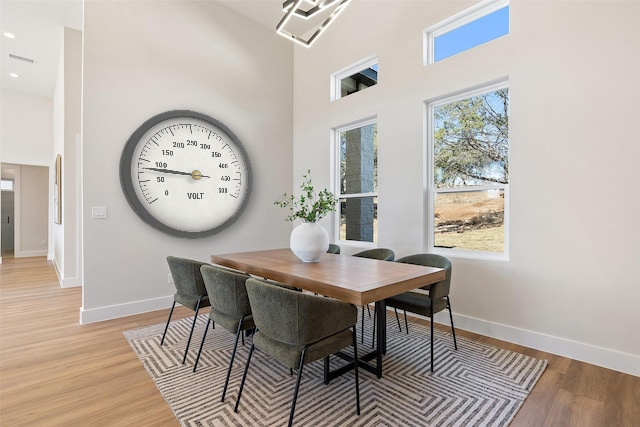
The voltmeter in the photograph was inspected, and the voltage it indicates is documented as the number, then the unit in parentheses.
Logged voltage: 80 (V)
